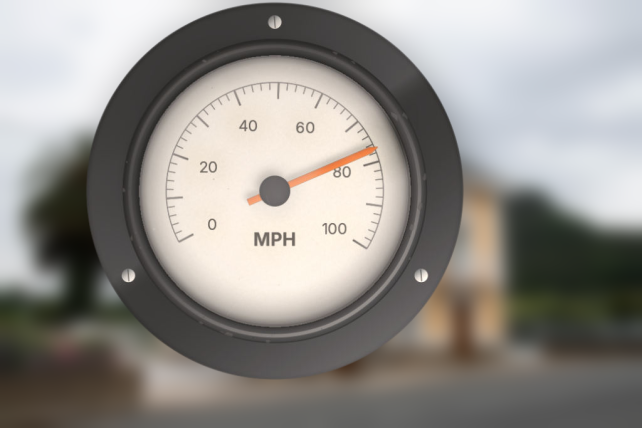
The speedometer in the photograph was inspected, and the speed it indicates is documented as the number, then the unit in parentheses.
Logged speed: 77 (mph)
